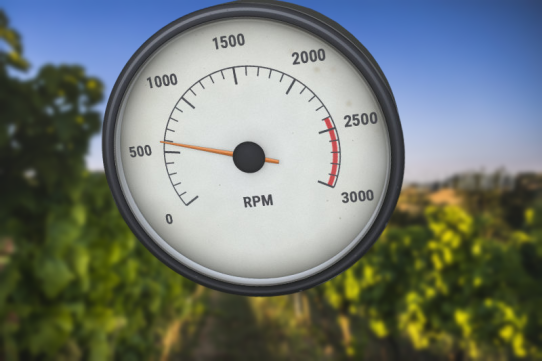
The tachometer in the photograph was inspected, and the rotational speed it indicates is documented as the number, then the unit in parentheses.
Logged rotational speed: 600 (rpm)
